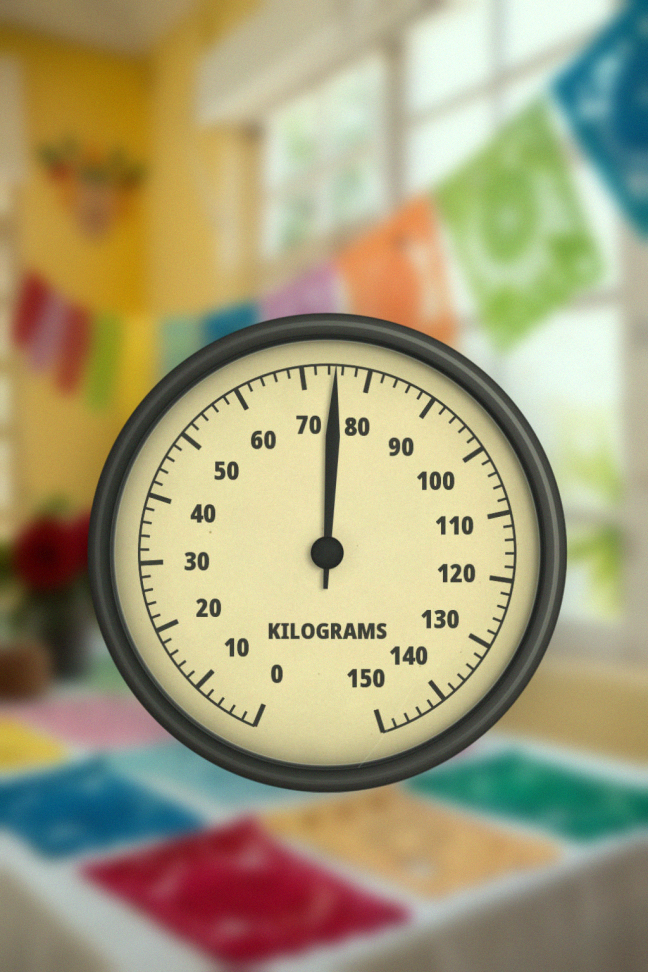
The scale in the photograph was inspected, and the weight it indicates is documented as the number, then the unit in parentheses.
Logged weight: 75 (kg)
